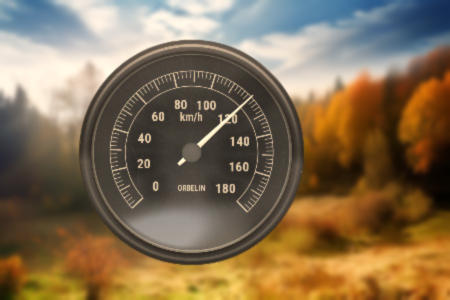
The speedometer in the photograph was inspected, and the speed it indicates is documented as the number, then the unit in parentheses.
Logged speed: 120 (km/h)
